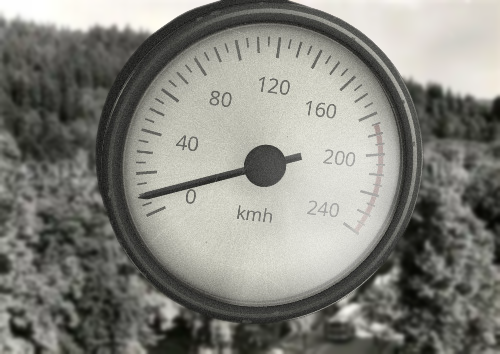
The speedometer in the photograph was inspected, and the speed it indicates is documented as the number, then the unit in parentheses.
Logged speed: 10 (km/h)
